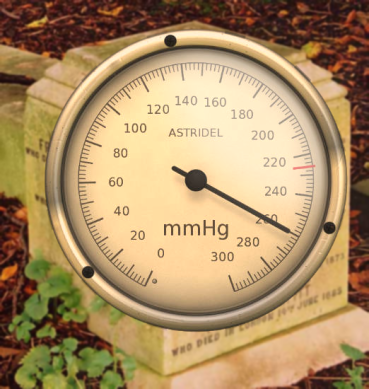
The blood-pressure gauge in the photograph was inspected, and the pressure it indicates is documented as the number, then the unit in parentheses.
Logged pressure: 260 (mmHg)
